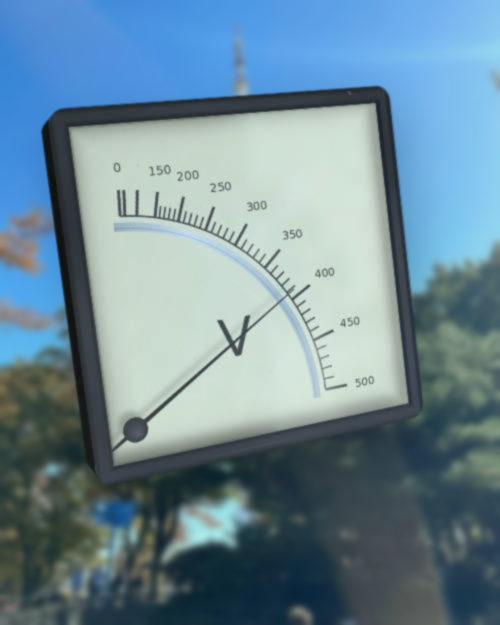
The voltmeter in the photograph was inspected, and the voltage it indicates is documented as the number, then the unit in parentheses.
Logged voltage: 390 (V)
